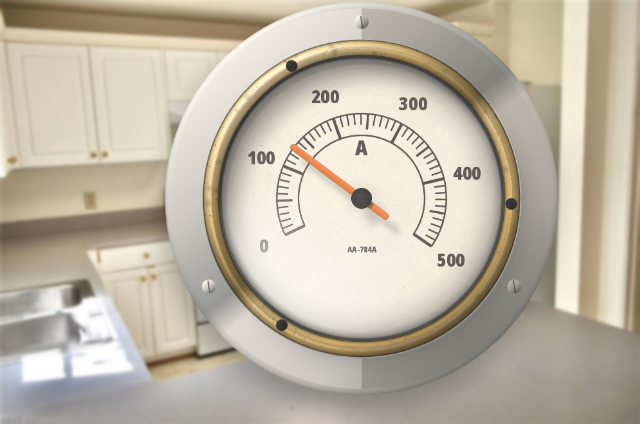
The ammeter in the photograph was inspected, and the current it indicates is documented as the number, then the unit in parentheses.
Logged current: 130 (A)
